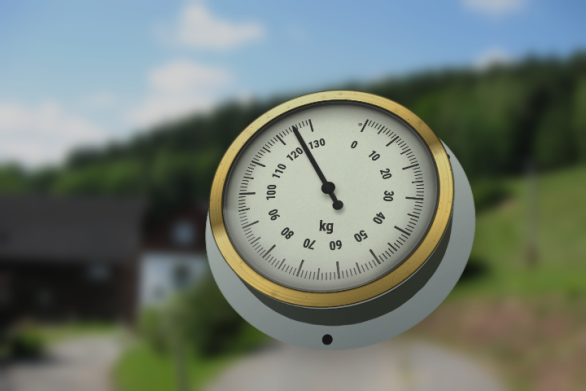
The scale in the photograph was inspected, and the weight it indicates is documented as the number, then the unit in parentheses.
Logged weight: 125 (kg)
